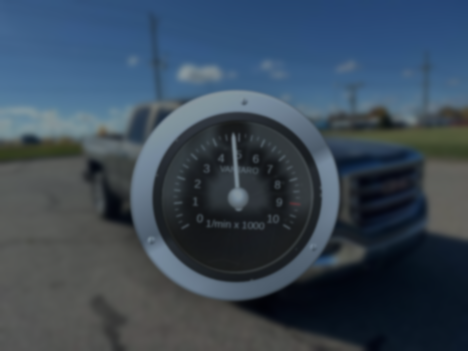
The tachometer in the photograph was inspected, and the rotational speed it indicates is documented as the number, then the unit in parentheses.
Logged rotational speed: 4750 (rpm)
